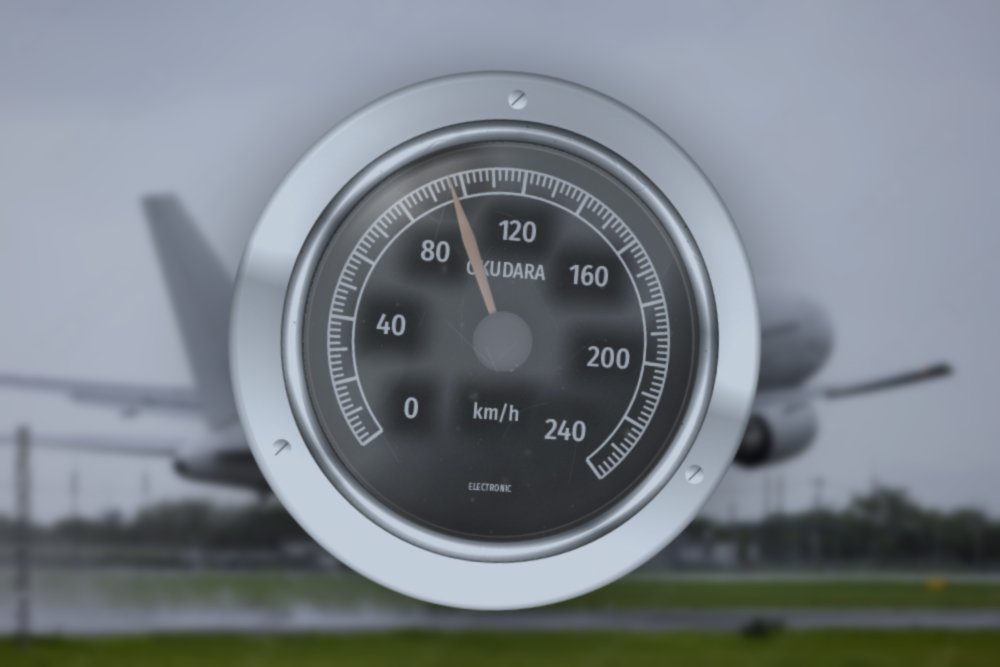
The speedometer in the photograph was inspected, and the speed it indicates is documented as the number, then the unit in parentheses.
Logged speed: 96 (km/h)
